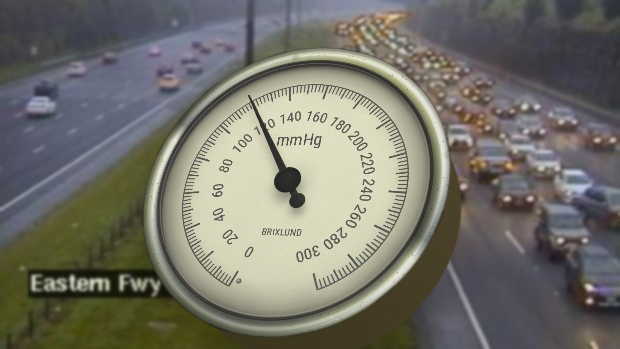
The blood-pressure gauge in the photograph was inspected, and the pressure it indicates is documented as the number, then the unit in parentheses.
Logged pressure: 120 (mmHg)
